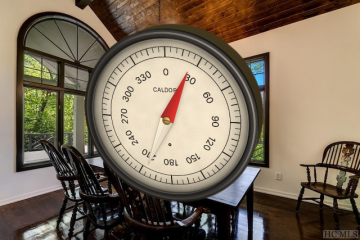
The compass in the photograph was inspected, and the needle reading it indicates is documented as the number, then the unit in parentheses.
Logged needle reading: 25 (°)
